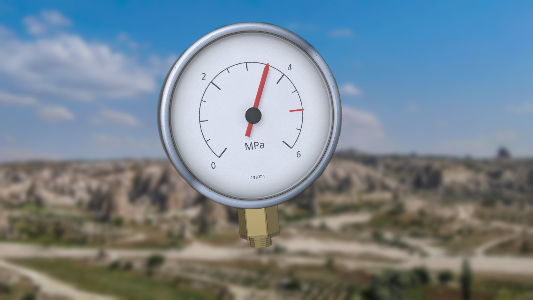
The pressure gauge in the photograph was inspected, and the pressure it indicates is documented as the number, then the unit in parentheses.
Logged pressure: 3.5 (MPa)
